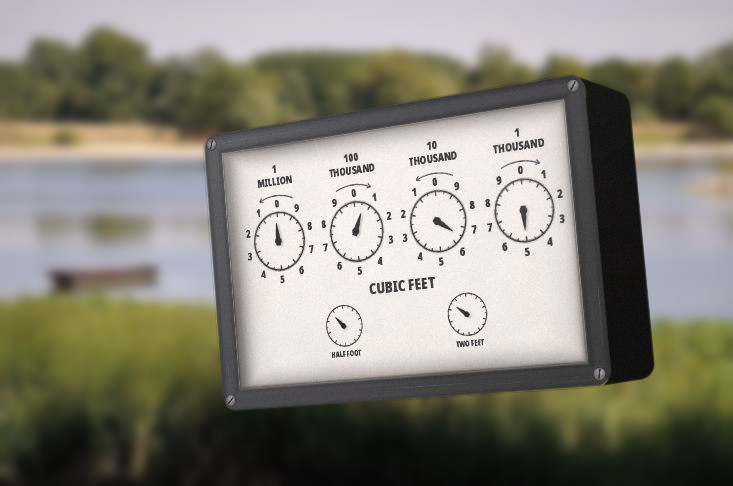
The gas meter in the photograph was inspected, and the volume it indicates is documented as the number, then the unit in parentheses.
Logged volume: 6500 (ft³)
